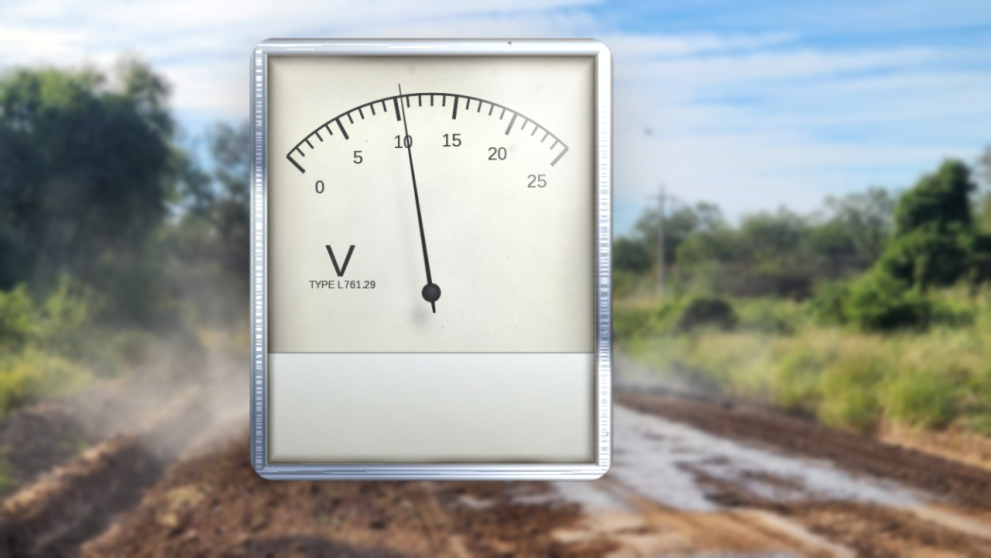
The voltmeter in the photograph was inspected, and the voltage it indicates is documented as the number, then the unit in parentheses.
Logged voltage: 10.5 (V)
